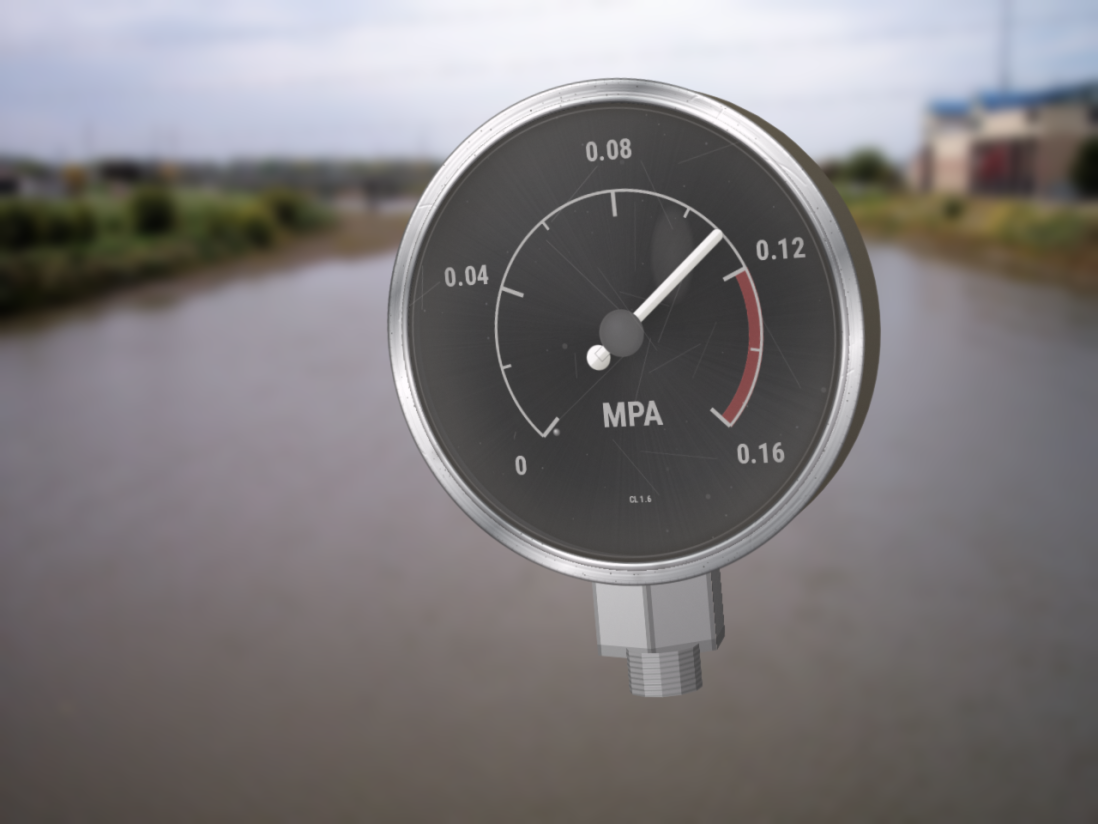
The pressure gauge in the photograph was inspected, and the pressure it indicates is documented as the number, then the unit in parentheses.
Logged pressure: 0.11 (MPa)
